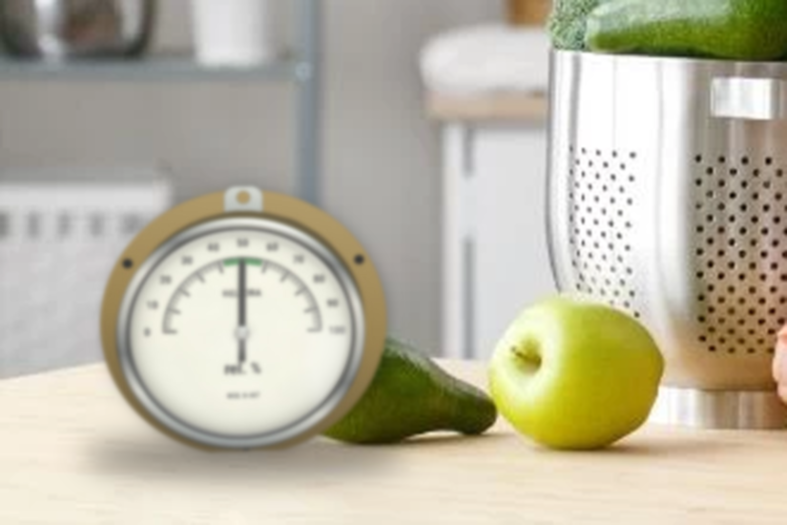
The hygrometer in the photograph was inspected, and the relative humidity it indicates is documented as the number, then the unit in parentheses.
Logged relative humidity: 50 (%)
